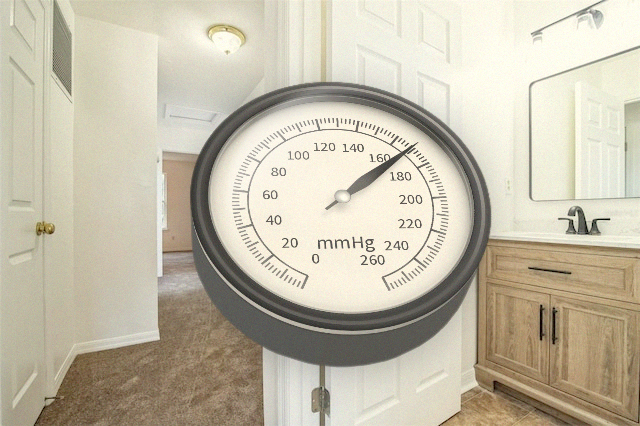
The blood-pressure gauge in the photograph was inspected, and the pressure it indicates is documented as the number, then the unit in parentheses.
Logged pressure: 170 (mmHg)
